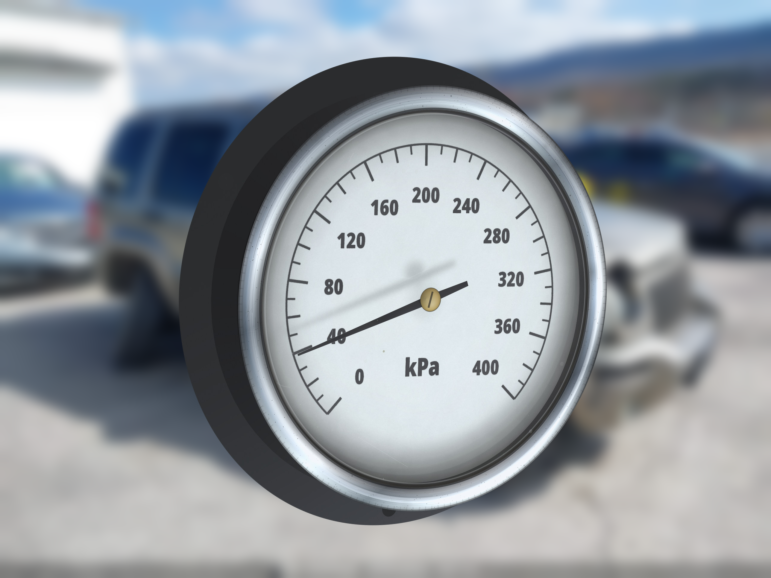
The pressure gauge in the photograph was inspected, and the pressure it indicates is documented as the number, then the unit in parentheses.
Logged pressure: 40 (kPa)
